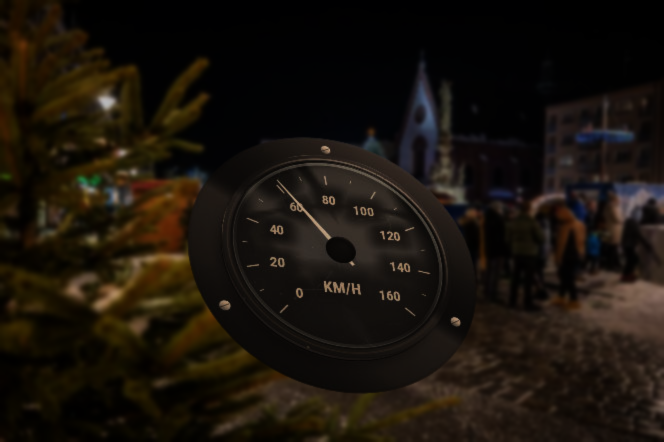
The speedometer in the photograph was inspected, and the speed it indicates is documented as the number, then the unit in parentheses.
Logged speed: 60 (km/h)
